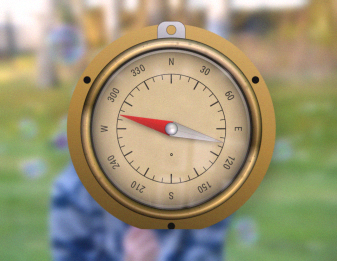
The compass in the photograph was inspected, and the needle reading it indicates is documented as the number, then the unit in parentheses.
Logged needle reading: 285 (°)
